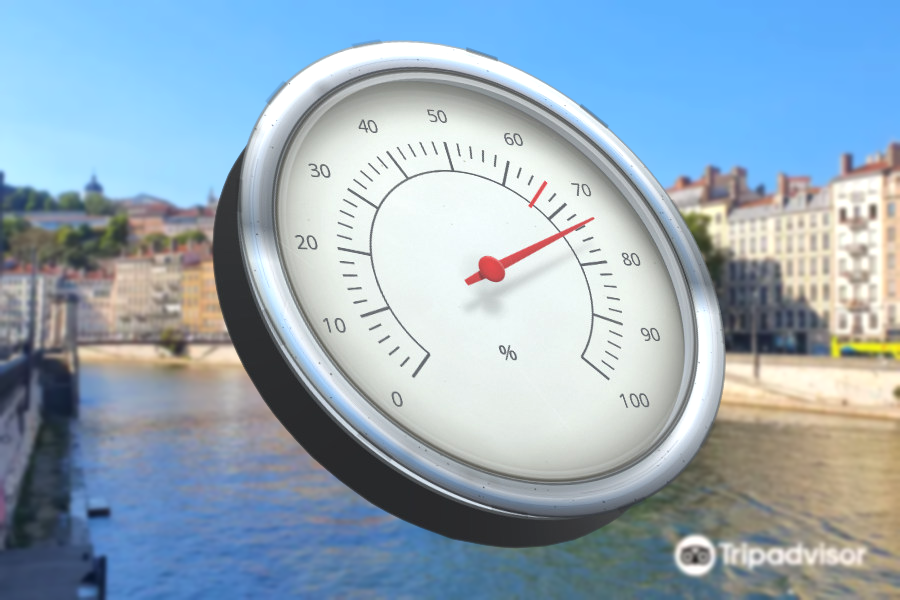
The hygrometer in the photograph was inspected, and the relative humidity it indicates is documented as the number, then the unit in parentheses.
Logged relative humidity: 74 (%)
